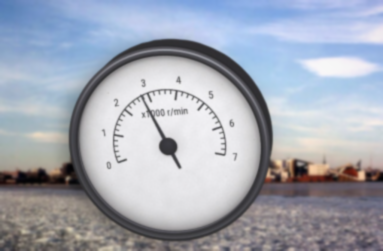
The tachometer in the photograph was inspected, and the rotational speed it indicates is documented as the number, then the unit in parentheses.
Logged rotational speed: 2800 (rpm)
